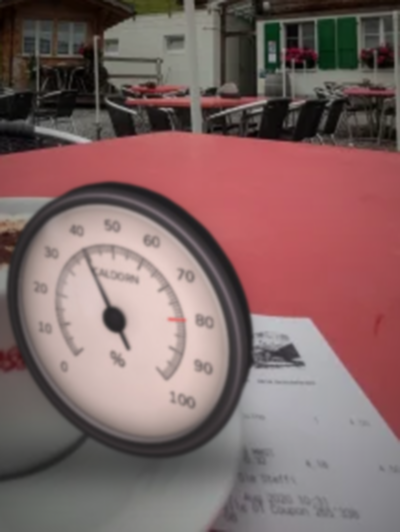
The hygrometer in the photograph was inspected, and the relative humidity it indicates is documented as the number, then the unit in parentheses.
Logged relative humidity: 40 (%)
